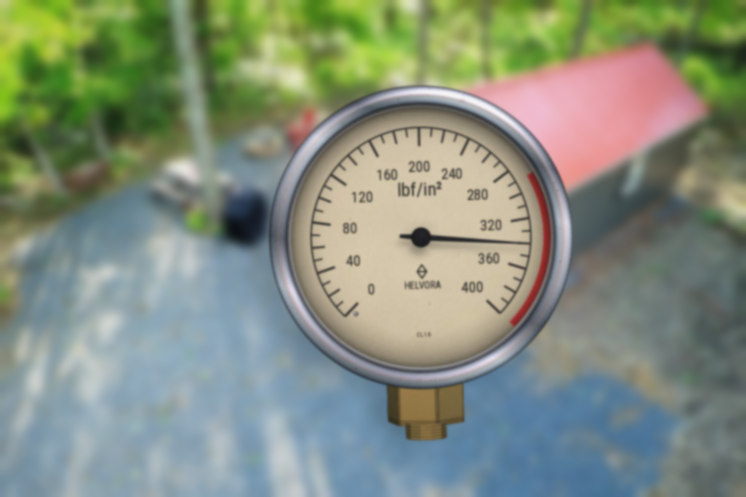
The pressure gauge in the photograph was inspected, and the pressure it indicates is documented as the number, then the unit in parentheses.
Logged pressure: 340 (psi)
